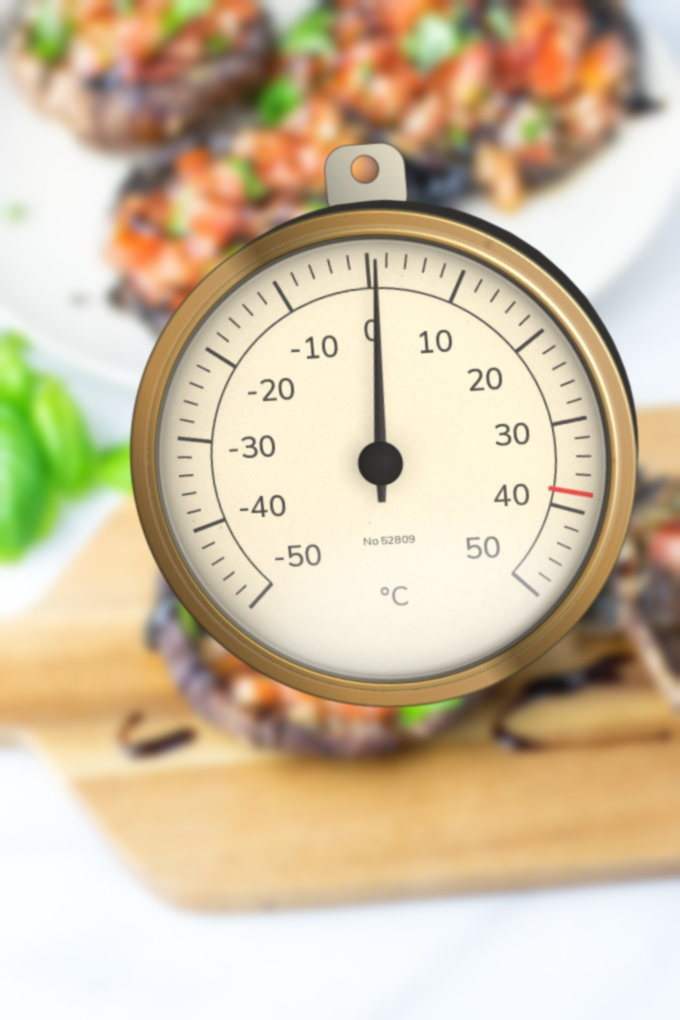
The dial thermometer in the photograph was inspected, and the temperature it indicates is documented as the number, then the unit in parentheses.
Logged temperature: 1 (°C)
